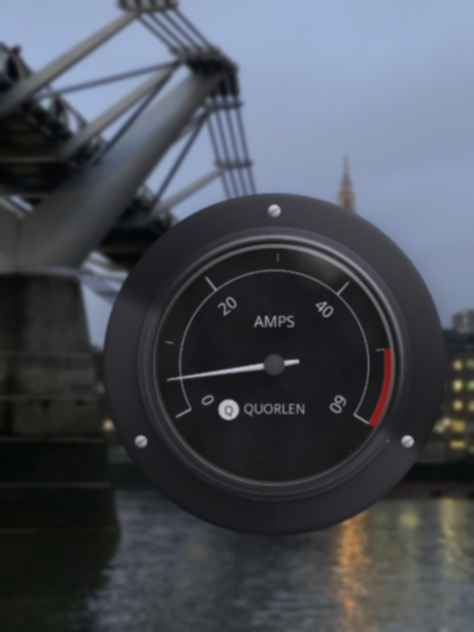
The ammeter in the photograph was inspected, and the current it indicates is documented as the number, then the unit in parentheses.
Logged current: 5 (A)
